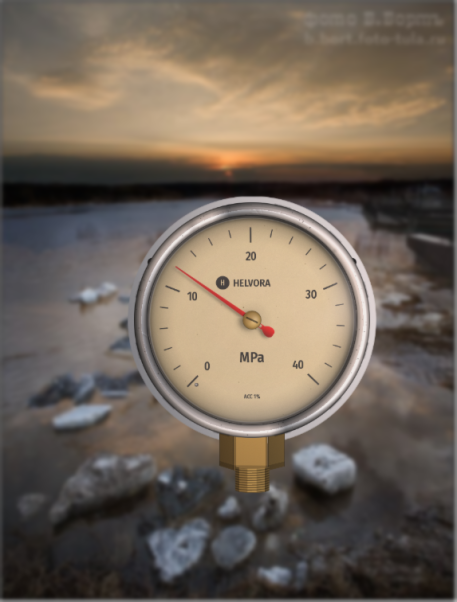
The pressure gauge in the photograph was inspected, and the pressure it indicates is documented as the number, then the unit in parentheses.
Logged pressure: 12 (MPa)
